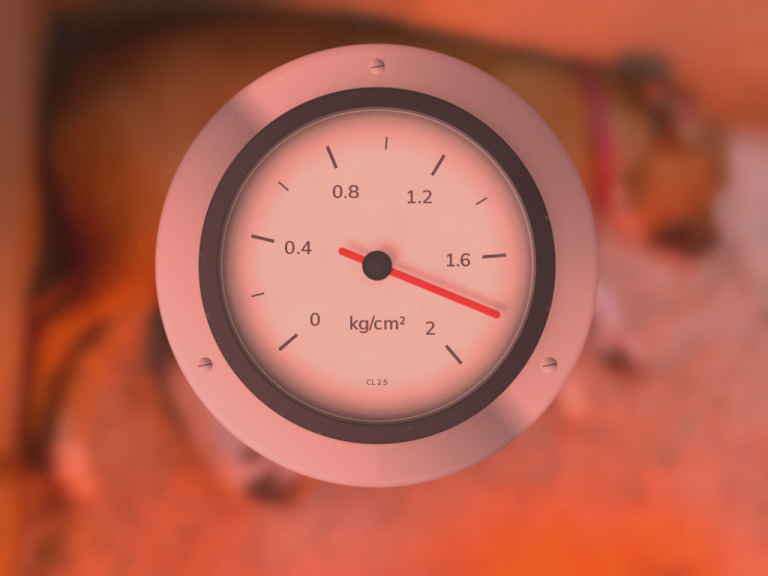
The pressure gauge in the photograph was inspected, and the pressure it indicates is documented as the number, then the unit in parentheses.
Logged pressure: 1.8 (kg/cm²)
